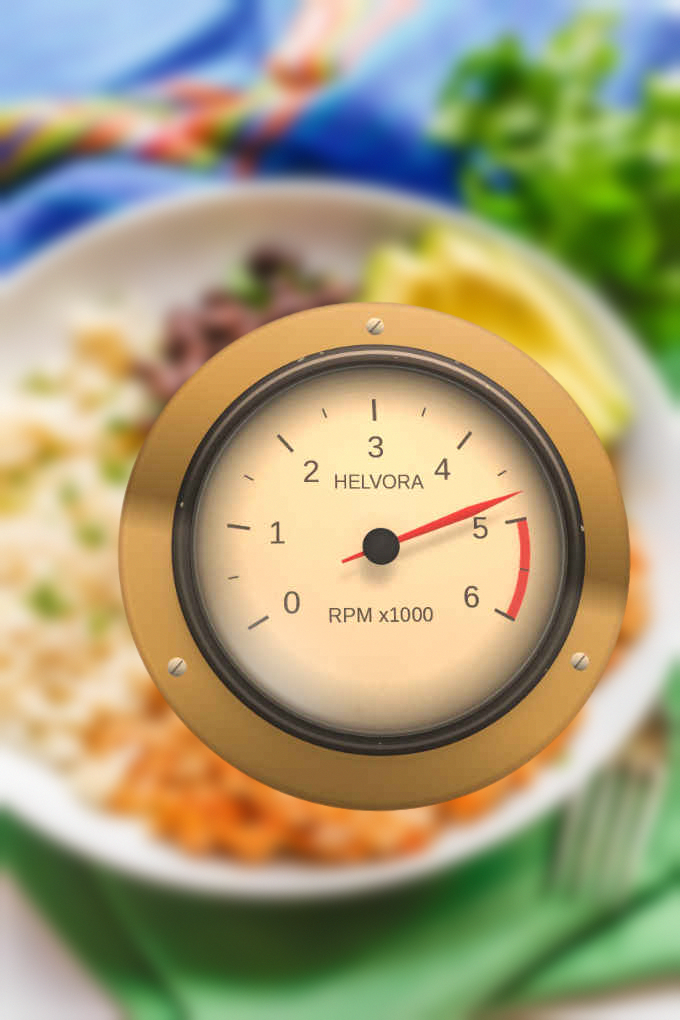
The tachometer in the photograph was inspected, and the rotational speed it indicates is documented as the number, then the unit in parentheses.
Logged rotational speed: 4750 (rpm)
